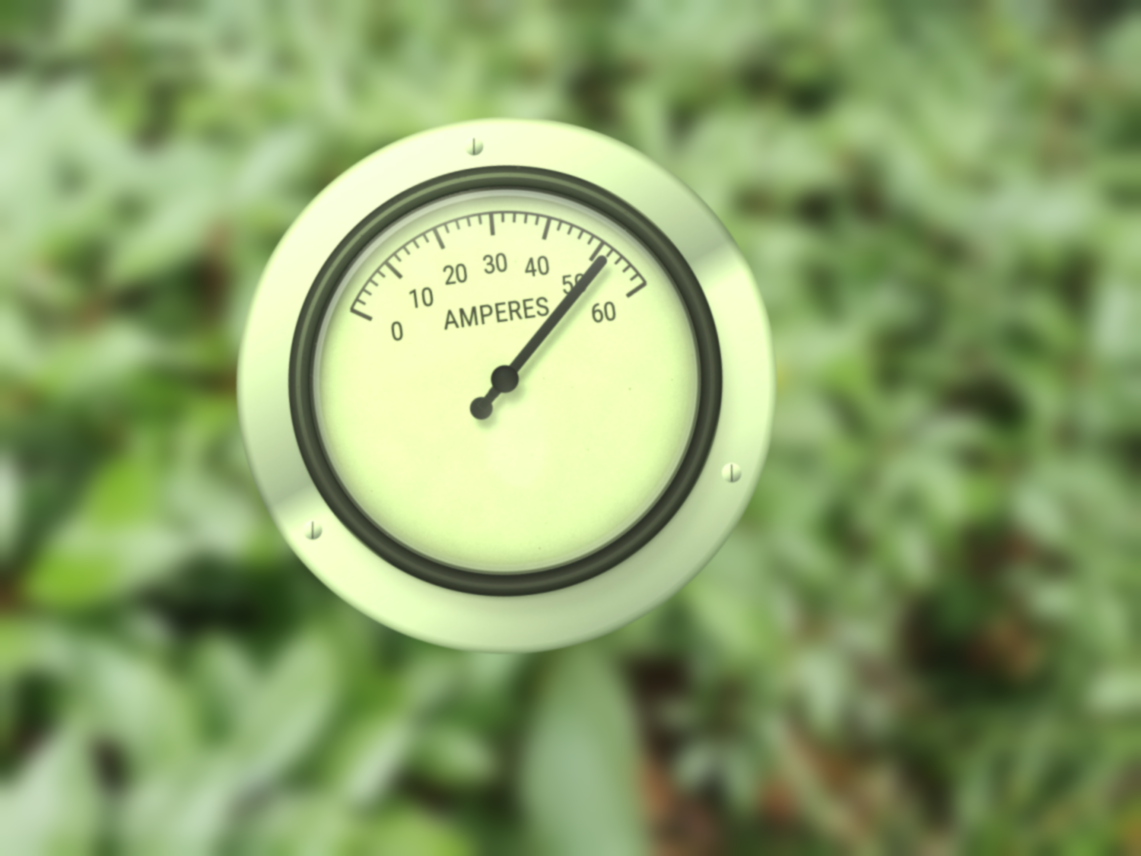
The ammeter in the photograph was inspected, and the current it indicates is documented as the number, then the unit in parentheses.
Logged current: 52 (A)
